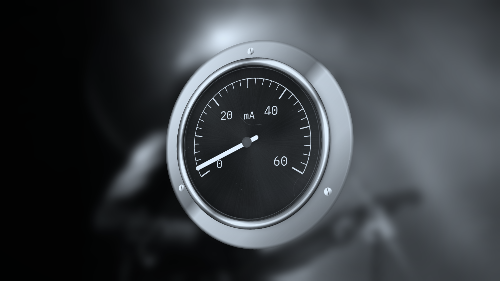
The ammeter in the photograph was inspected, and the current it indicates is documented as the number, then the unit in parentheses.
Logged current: 2 (mA)
